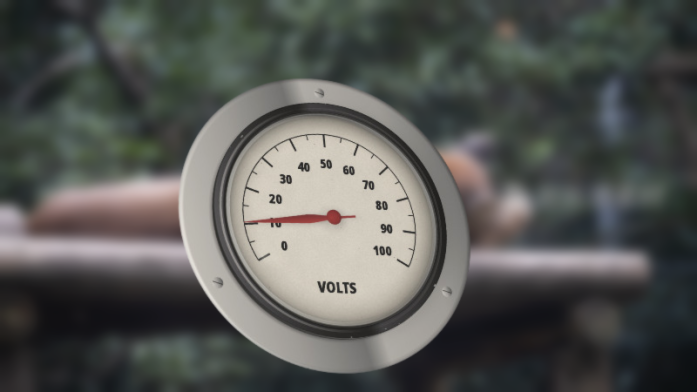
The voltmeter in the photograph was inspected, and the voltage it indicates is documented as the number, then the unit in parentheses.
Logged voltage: 10 (V)
